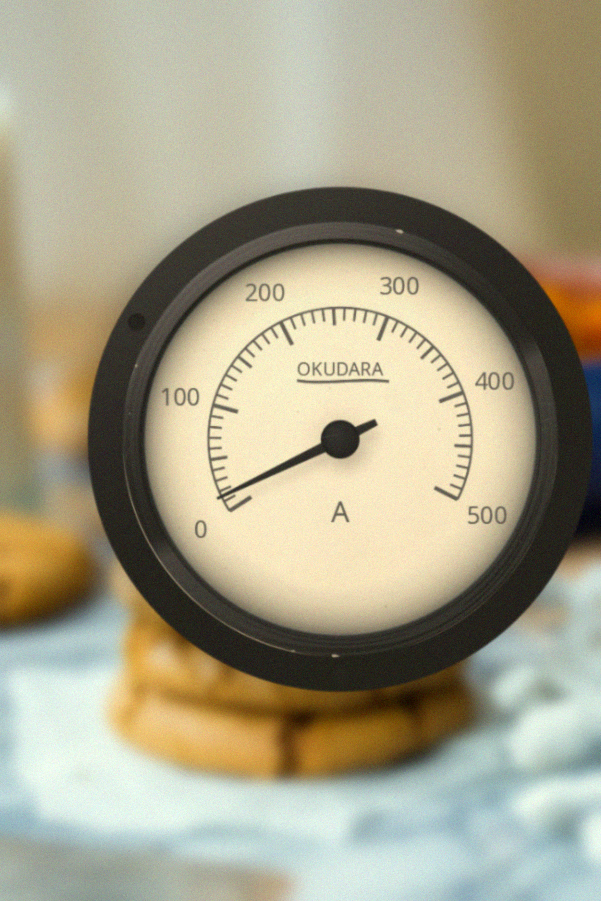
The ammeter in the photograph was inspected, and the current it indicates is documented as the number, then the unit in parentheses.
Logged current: 15 (A)
